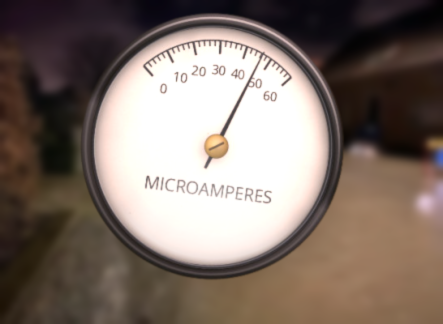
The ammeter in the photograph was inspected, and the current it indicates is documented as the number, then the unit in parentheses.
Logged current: 46 (µA)
